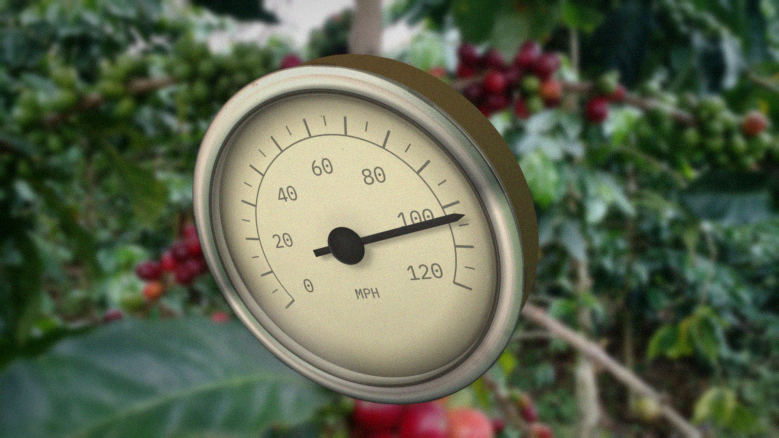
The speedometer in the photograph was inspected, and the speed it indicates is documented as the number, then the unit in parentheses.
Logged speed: 102.5 (mph)
